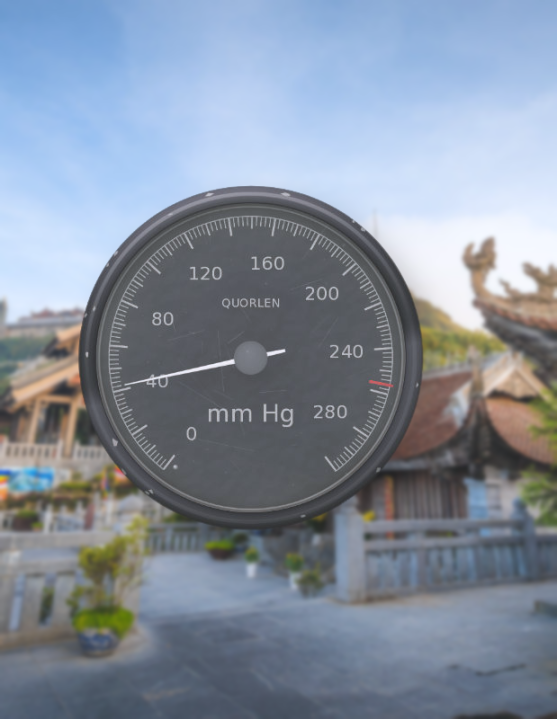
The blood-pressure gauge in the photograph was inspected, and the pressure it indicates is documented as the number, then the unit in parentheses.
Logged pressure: 42 (mmHg)
